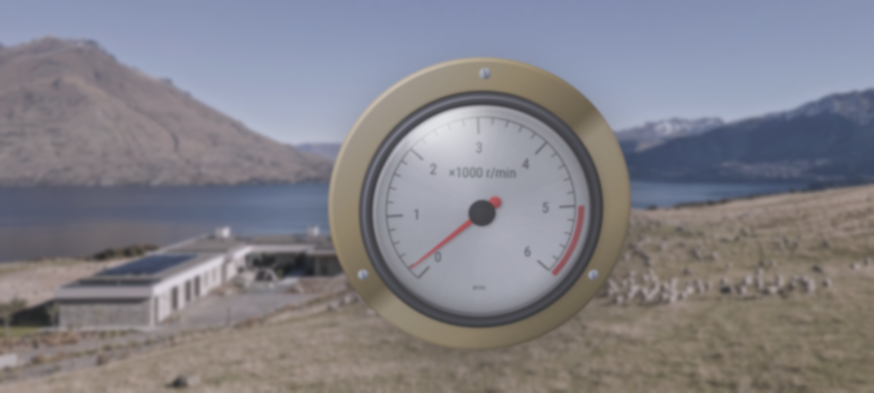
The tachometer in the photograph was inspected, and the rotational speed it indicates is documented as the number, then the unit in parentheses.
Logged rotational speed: 200 (rpm)
